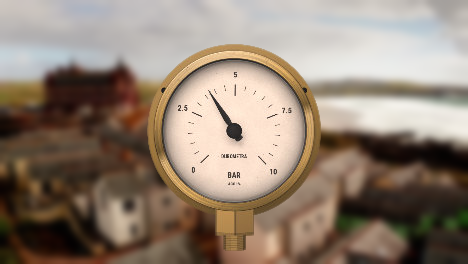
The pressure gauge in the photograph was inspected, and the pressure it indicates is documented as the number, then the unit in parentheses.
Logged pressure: 3.75 (bar)
